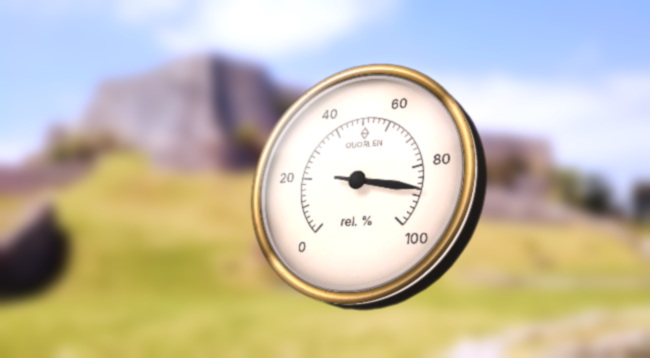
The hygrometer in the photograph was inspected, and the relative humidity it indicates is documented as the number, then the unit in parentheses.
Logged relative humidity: 88 (%)
